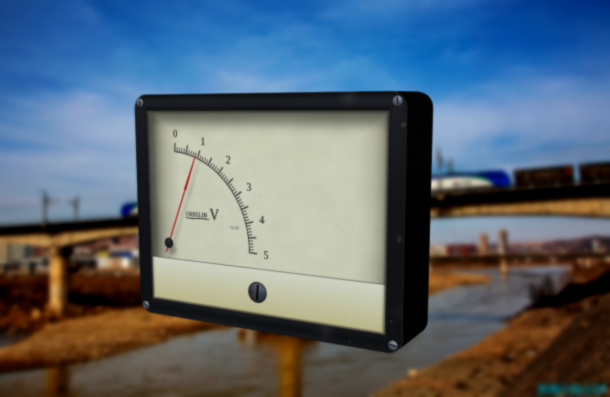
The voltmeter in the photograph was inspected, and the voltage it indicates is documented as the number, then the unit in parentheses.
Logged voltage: 1 (V)
